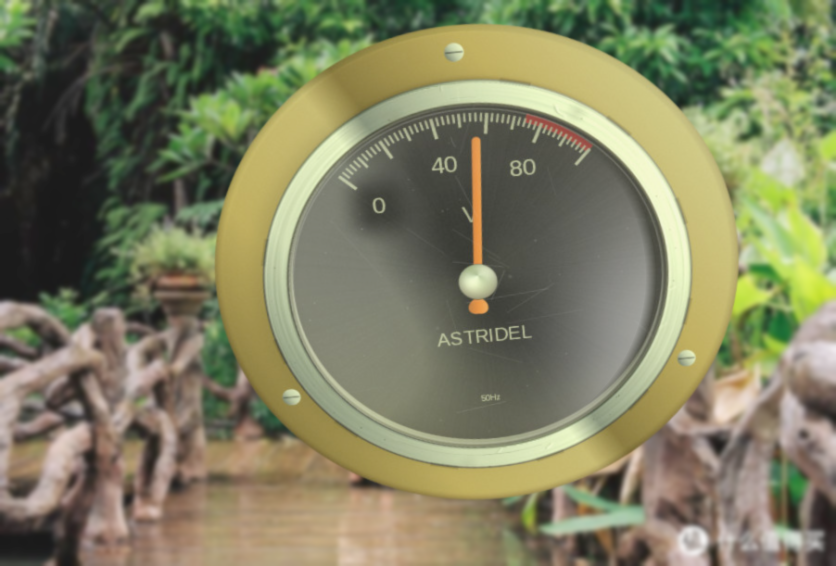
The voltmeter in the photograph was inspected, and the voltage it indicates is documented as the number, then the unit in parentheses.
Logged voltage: 56 (V)
